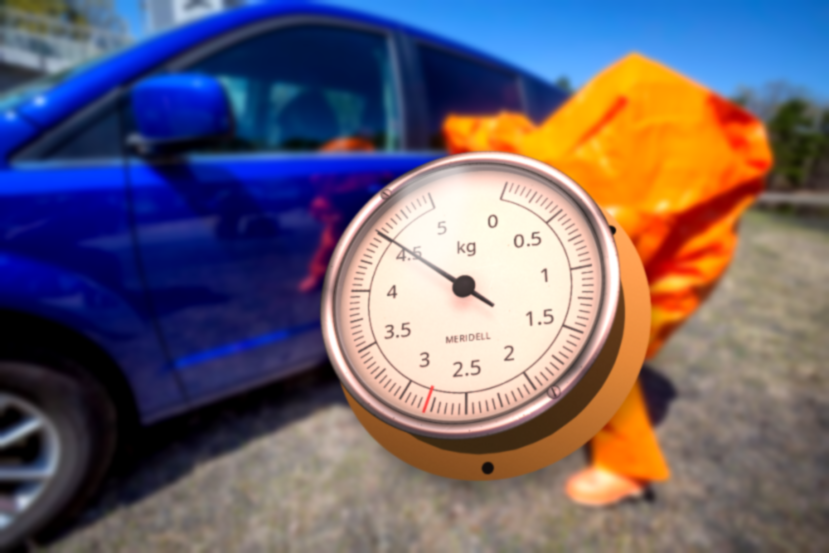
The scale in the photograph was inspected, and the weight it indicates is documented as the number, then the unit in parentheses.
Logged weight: 4.5 (kg)
